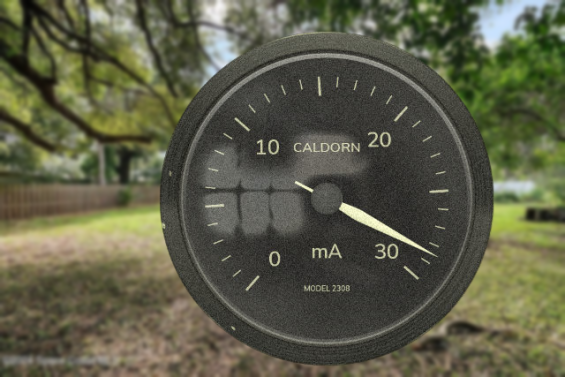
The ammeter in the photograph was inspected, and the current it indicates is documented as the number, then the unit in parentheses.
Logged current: 28.5 (mA)
